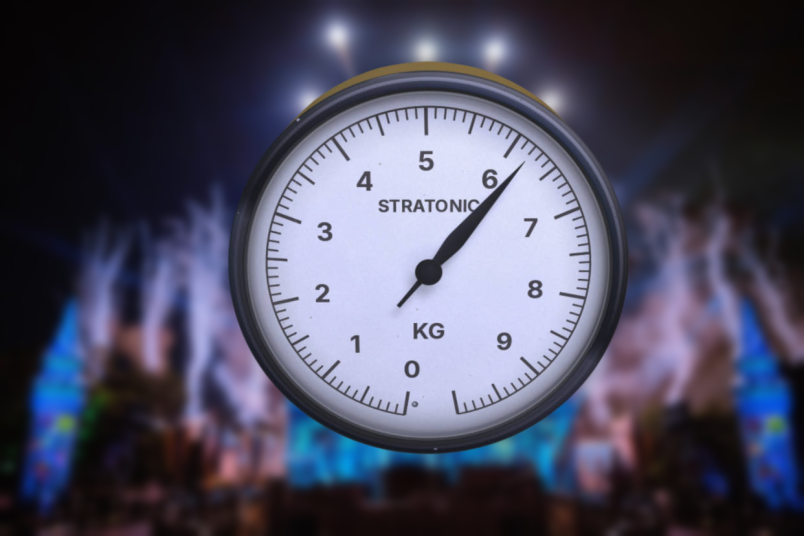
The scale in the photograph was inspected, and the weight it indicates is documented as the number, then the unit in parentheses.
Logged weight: 6.2 (kg)
